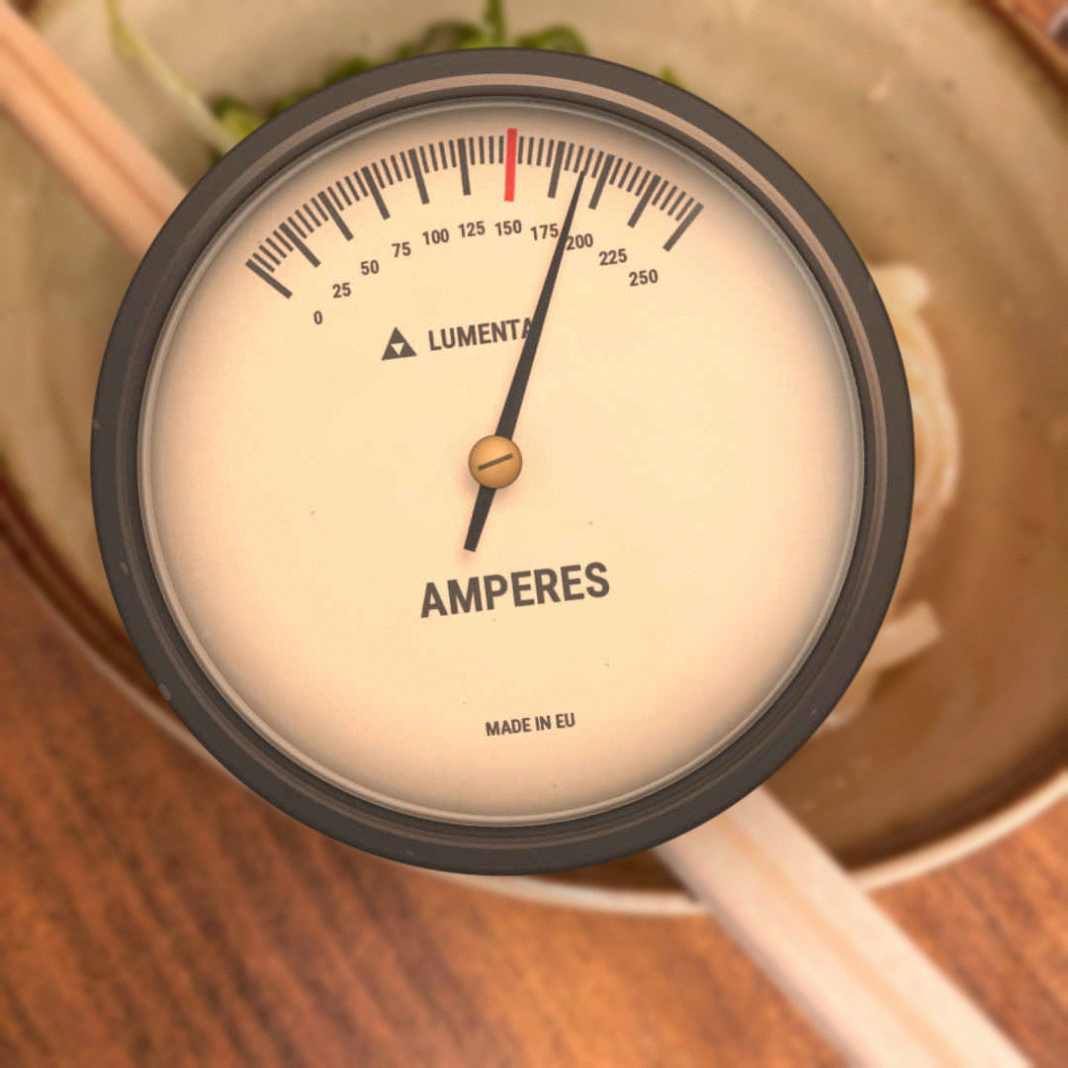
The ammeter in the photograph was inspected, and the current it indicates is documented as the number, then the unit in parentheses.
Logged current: 190 (A)
